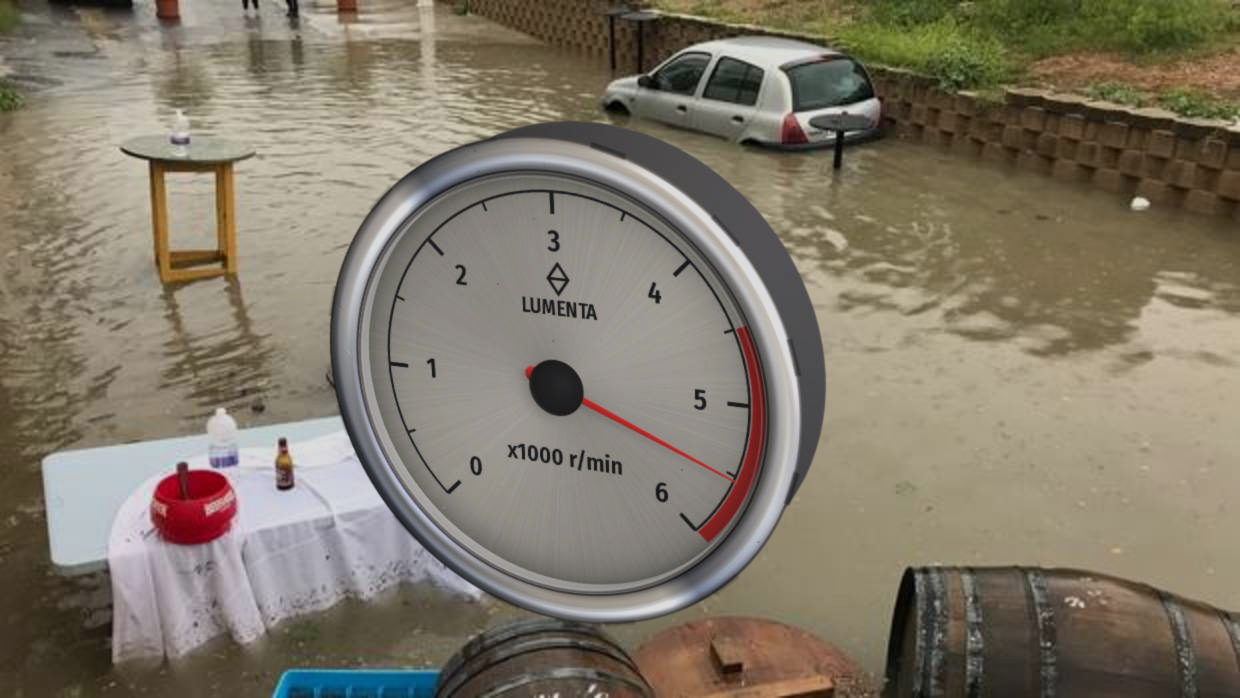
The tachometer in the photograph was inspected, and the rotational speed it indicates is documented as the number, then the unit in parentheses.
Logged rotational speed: 5500 (rpm)
